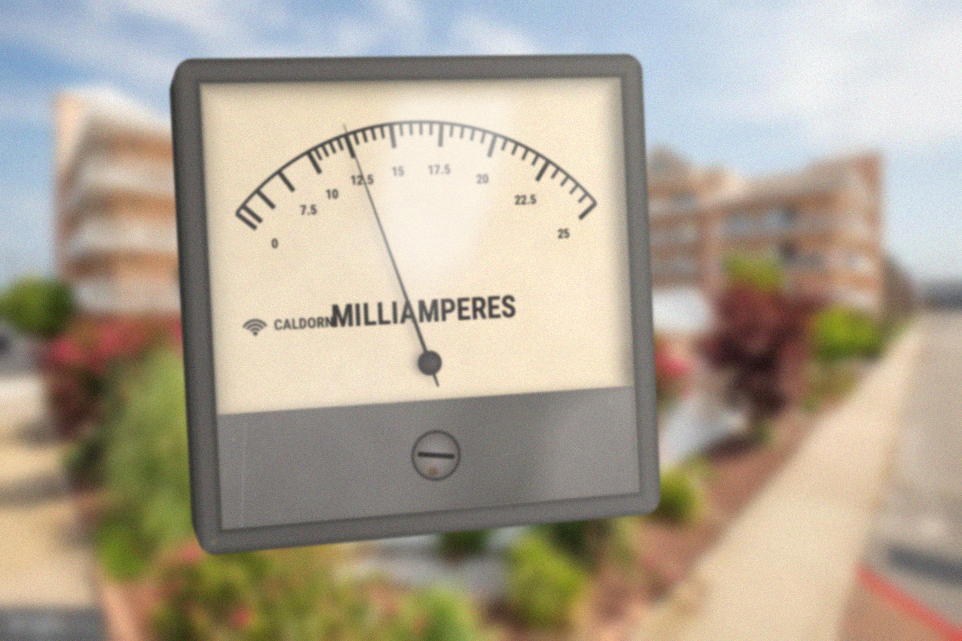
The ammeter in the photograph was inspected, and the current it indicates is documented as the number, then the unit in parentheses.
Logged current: 12.5 (mA)
